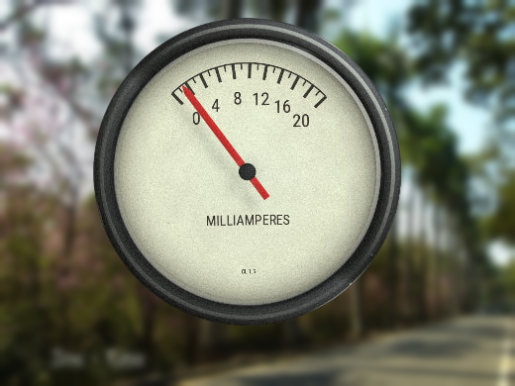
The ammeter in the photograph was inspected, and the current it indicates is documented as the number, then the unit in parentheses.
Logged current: 1.5 (mA)
